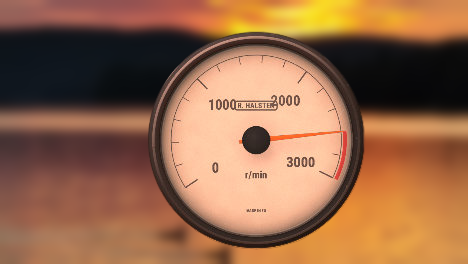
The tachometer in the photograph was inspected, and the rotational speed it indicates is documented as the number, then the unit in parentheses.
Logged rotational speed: 2600 (rpm)
